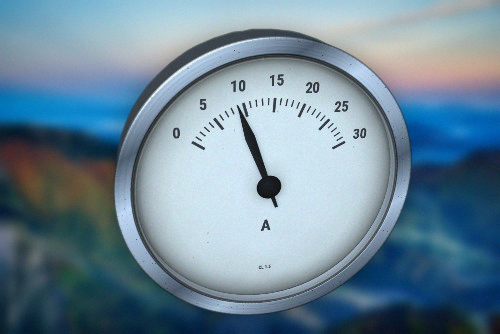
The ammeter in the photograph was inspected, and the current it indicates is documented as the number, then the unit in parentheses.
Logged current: 9 (A)
